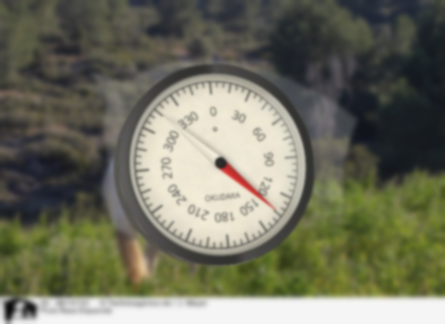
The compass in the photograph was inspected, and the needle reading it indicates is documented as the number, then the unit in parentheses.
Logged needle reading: 135 (°)
